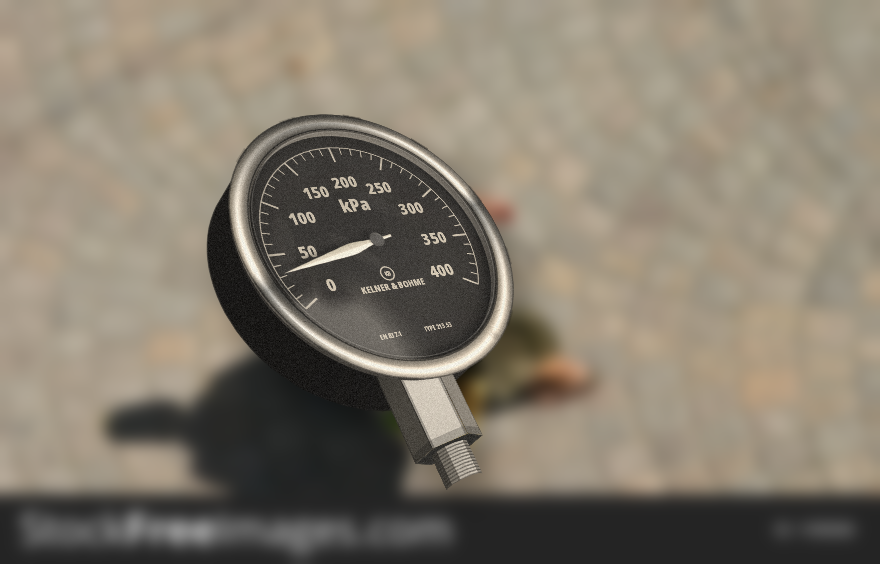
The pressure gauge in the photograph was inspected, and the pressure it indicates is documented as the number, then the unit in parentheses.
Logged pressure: 30 (kPa)
